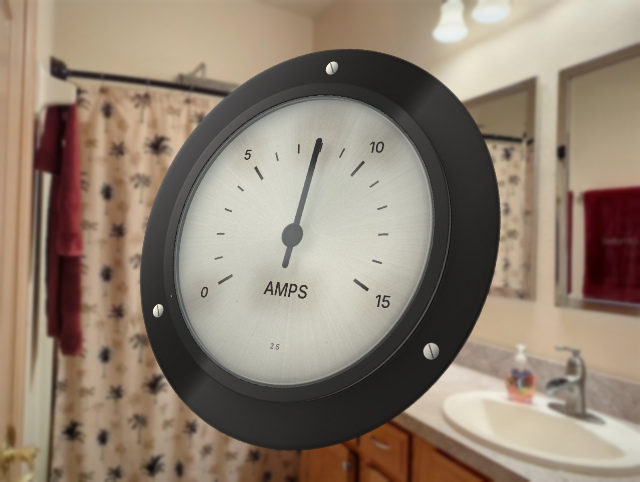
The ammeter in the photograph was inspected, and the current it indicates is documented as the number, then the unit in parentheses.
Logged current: 8 (A)
